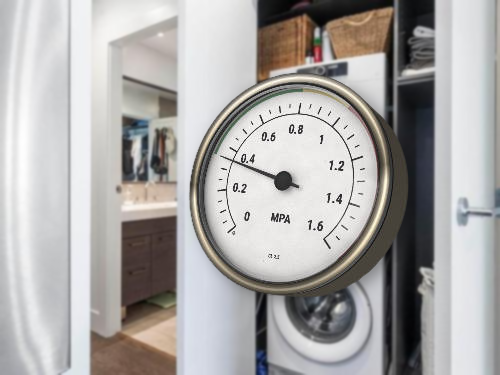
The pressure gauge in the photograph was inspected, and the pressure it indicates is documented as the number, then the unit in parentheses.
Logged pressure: 0.35 (MPa)
